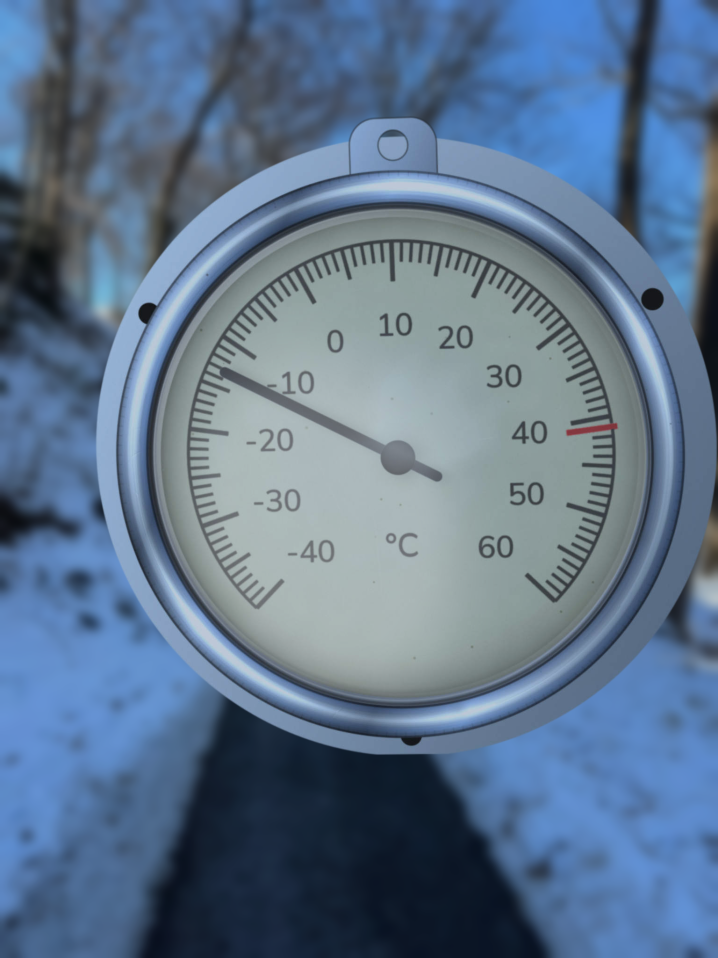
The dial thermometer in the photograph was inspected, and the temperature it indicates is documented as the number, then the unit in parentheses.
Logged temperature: -13 (°C)
